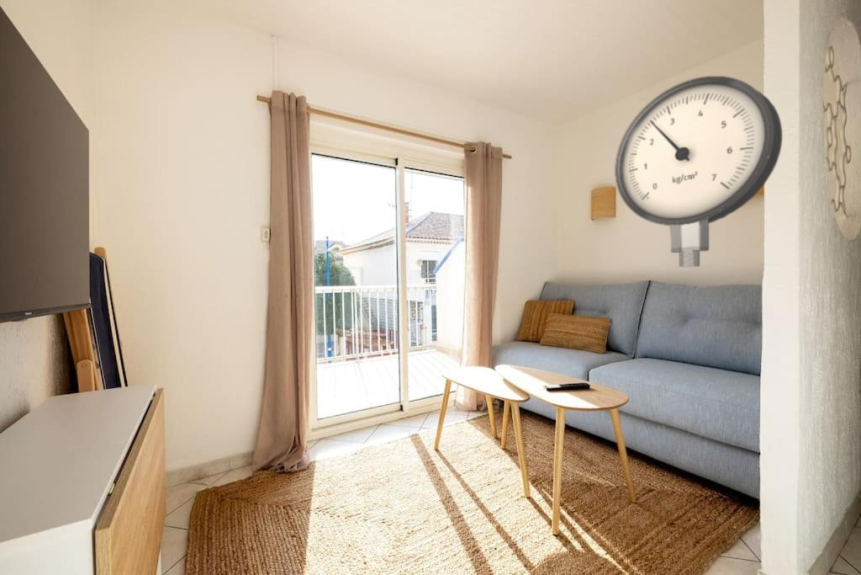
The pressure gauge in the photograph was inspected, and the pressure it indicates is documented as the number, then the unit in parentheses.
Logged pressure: 2.5 (kg/cm²)
